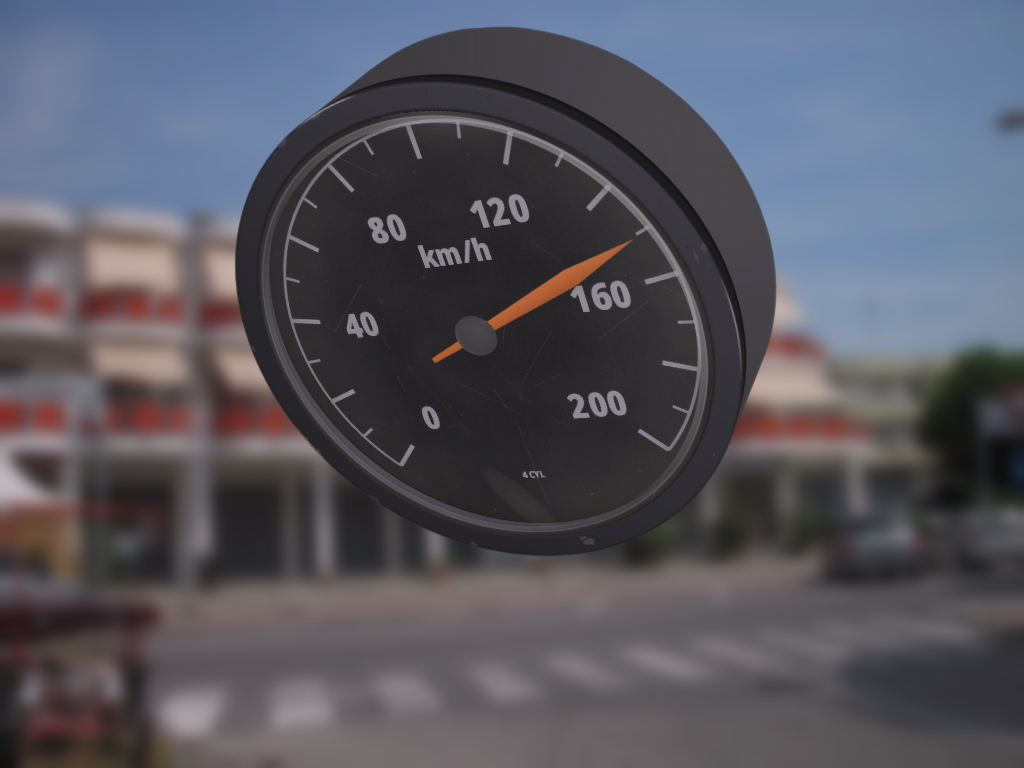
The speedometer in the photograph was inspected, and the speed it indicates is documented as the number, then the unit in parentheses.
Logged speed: 150 (km/h)
